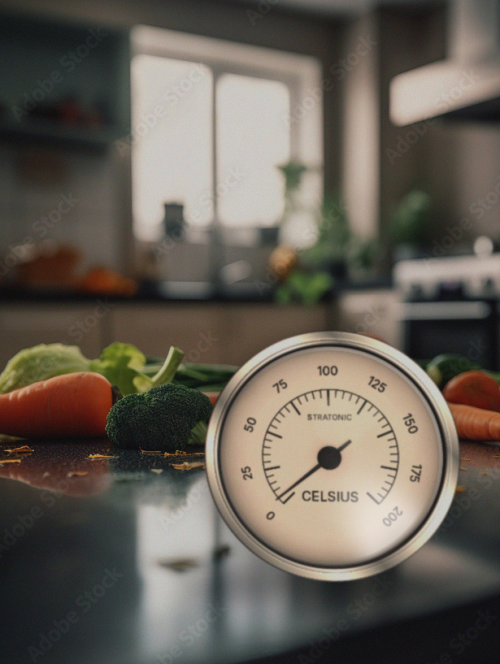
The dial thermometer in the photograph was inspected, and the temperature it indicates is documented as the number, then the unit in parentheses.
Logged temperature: 5 (°C)
